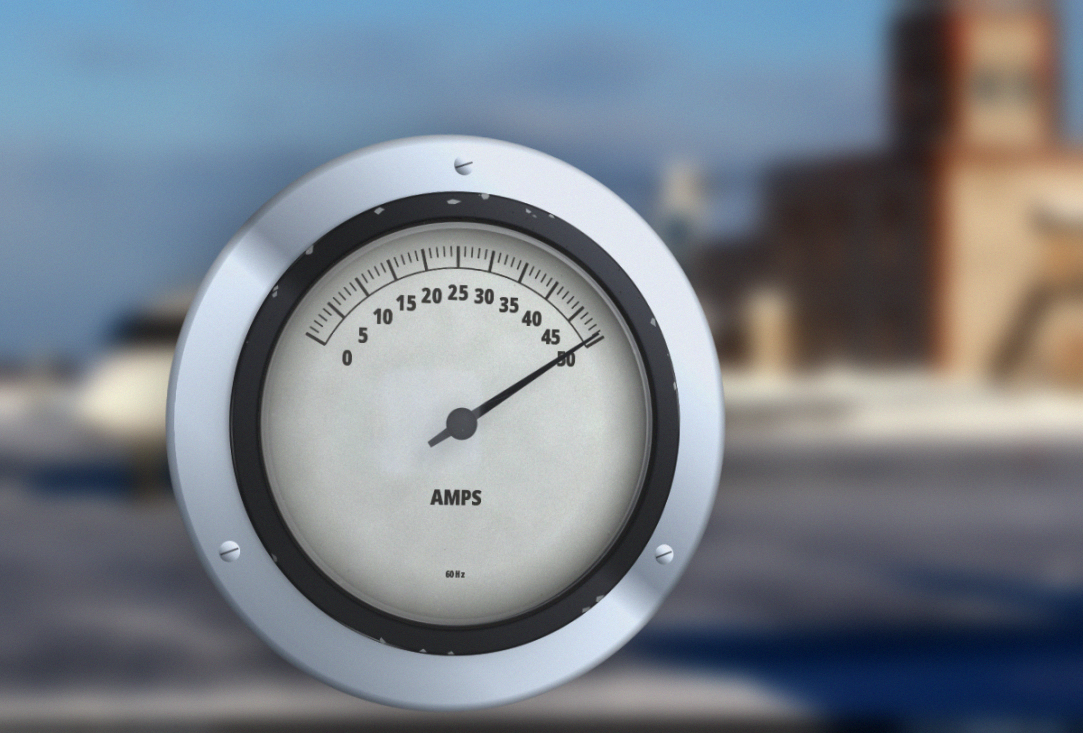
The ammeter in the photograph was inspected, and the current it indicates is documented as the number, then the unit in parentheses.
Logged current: 49 (A)
